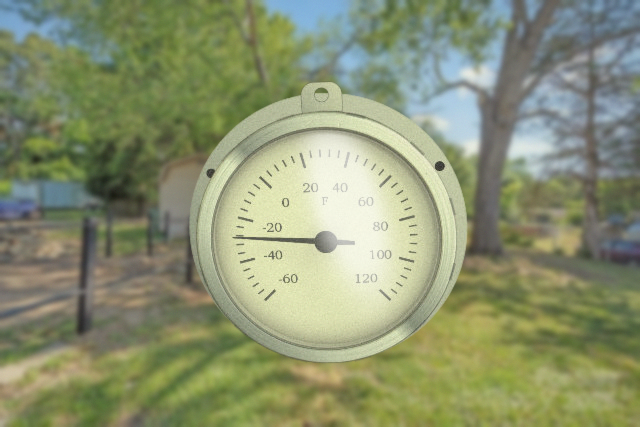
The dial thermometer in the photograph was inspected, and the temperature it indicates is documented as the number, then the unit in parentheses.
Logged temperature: -28 (°F)
